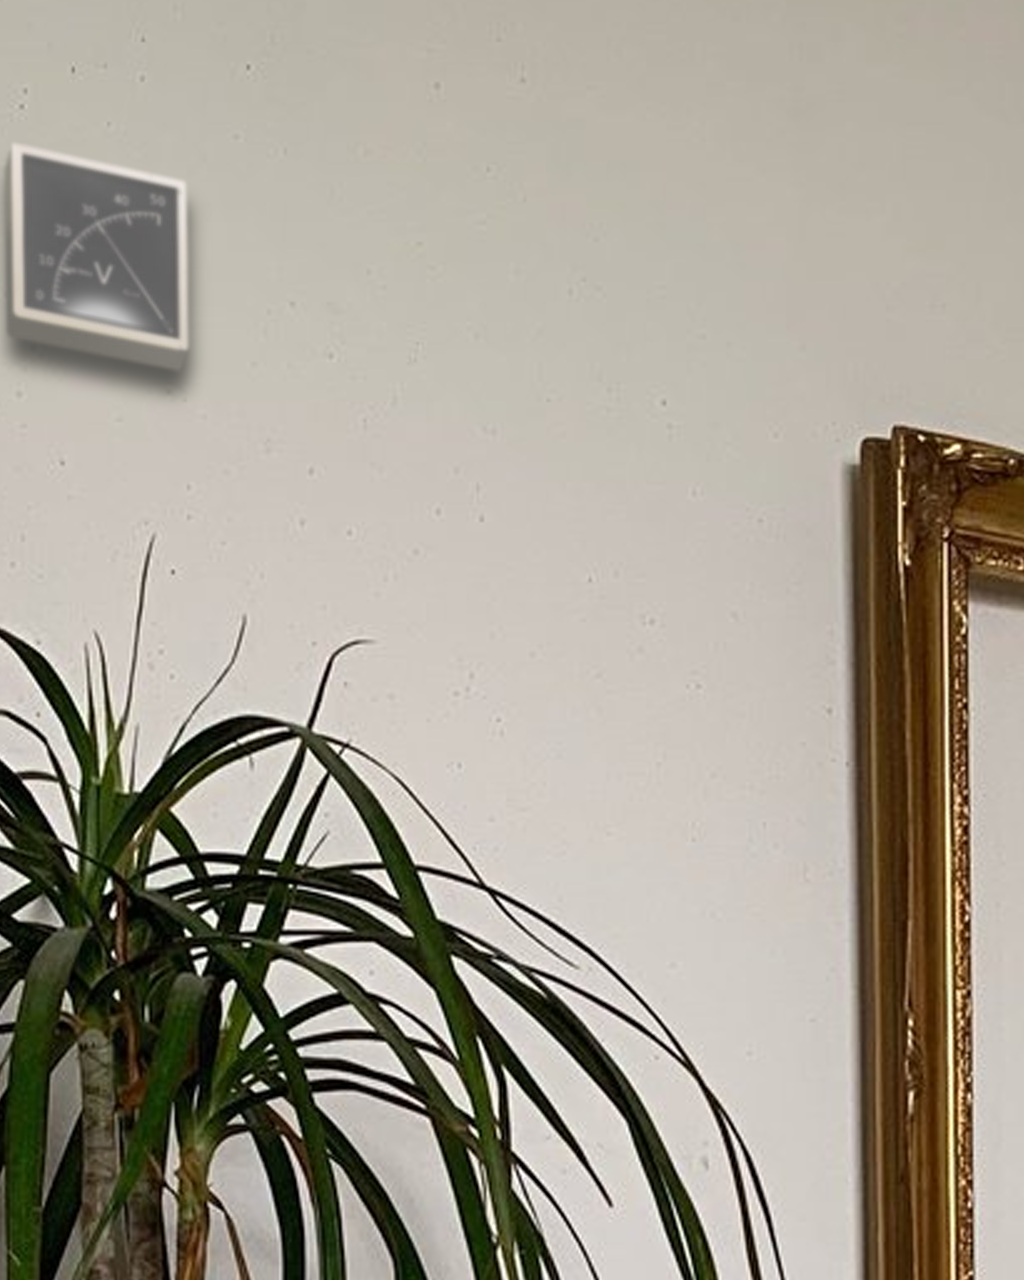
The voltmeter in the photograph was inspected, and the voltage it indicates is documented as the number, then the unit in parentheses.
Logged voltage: 30 (V)
